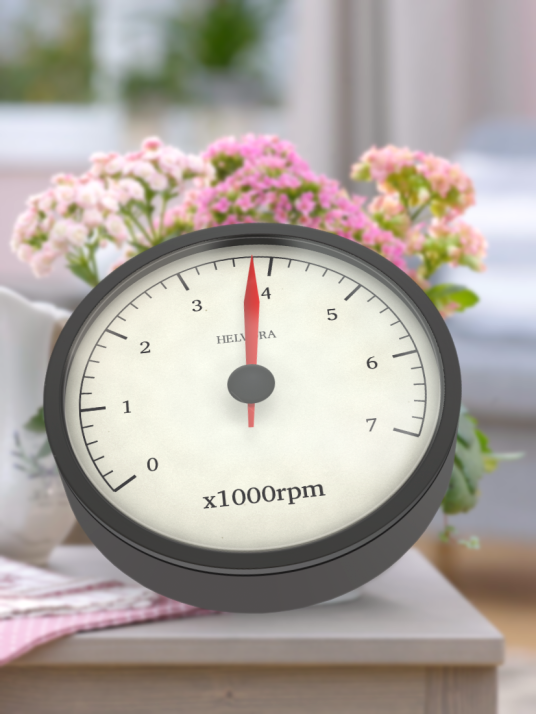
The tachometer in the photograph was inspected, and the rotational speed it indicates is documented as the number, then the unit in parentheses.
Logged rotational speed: 3800 (rpm)
